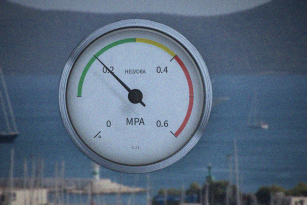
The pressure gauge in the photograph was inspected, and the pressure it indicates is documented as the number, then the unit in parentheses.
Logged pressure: 0.2 (MPa)
